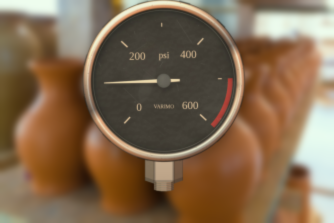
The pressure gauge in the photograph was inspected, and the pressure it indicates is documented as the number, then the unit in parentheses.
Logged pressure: 100 (psi)
